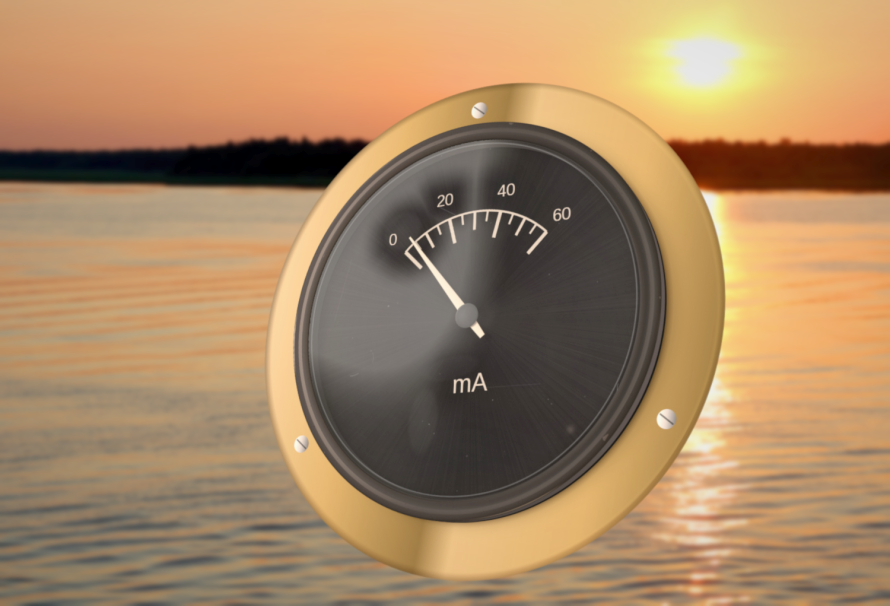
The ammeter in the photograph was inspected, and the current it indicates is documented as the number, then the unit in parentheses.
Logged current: 5 (mA)
